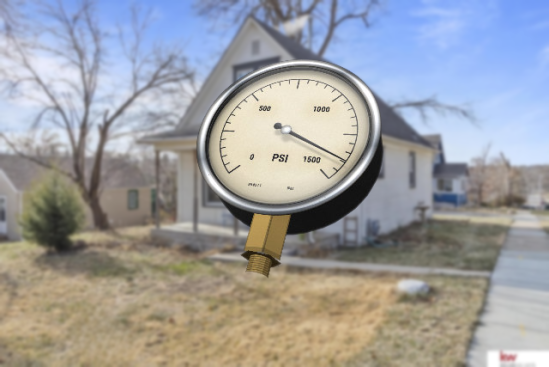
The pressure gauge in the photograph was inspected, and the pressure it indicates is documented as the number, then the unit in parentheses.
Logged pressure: 1400 (psi)
